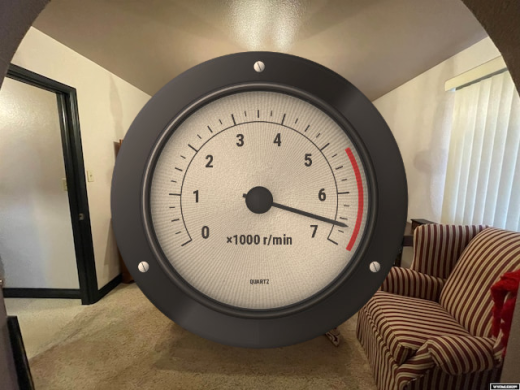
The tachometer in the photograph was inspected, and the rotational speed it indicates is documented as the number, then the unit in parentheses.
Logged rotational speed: 6625 (rpm)
